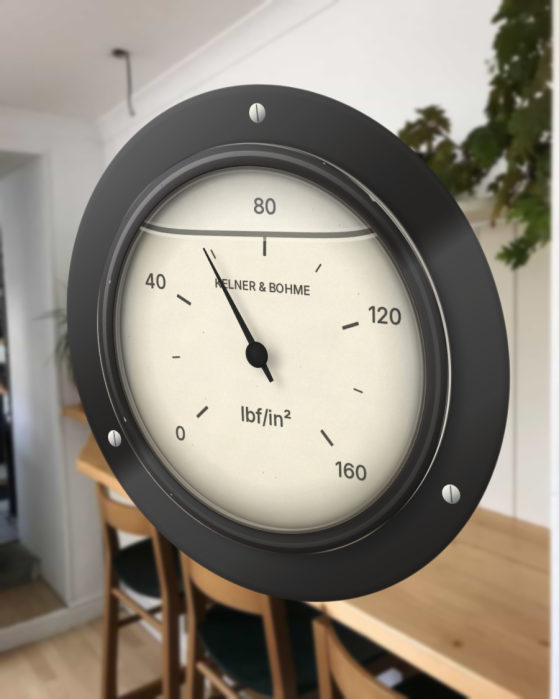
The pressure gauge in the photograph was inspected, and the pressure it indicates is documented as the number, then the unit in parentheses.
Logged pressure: 60 (psi)
